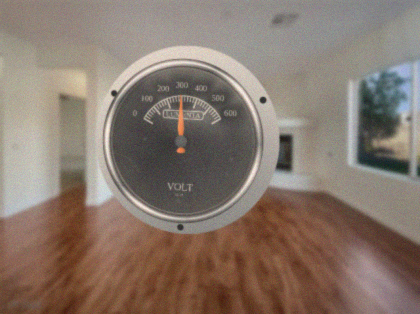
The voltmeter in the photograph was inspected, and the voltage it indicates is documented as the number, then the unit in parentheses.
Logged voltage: 300 (V)
